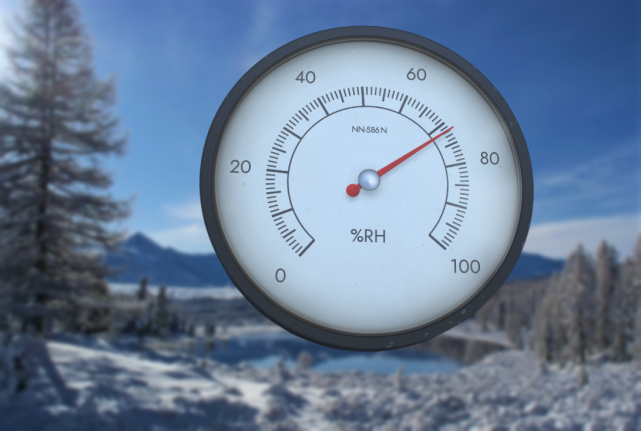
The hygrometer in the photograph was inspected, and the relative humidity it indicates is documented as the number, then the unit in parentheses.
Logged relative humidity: 72 (%)
